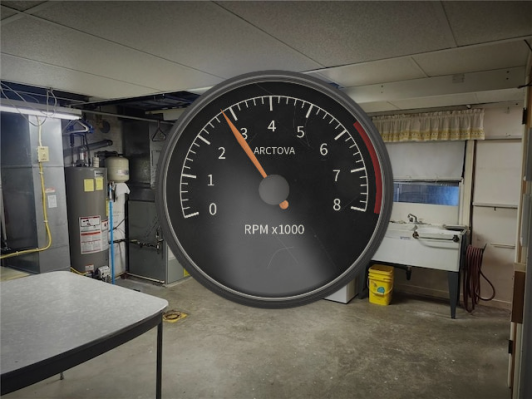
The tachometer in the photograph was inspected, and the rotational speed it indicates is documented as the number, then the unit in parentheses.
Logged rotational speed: 2800 (rpm)
